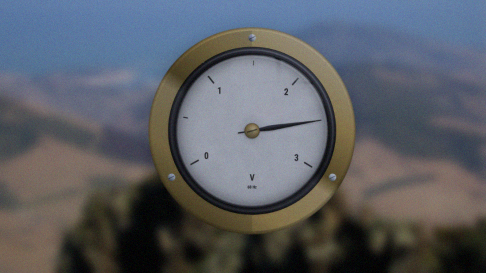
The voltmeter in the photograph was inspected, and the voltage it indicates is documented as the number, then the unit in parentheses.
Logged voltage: 2.5 (V)
